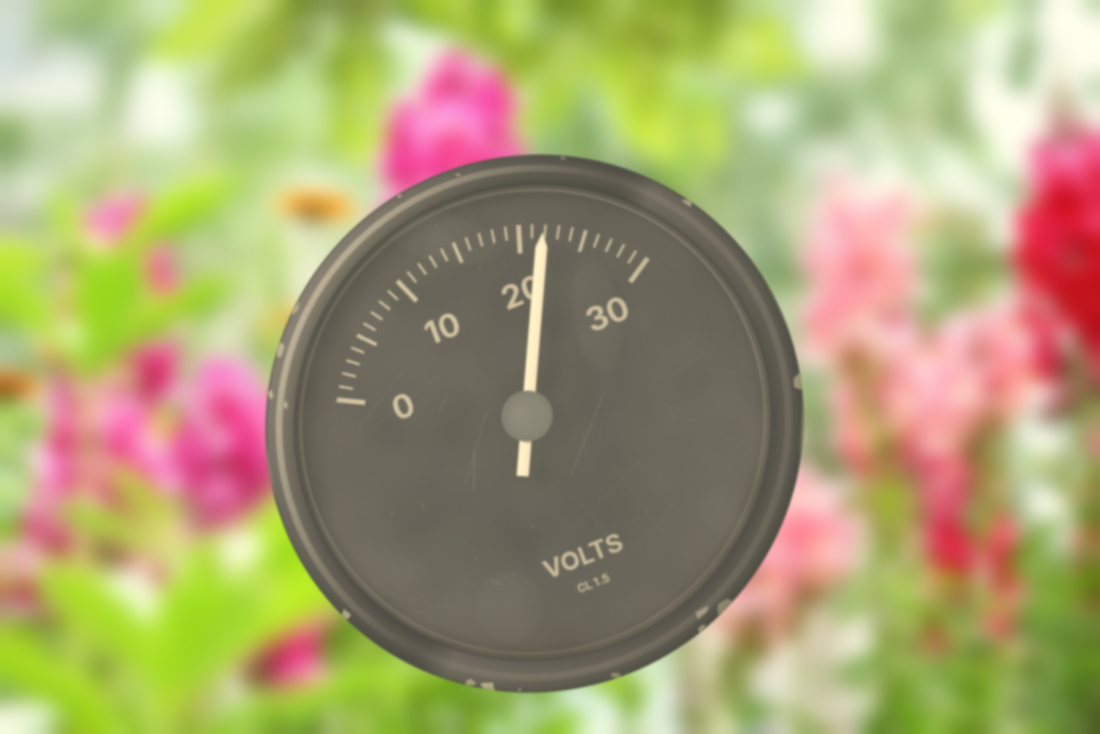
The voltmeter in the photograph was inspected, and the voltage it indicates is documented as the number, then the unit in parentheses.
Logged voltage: 22 (V)
